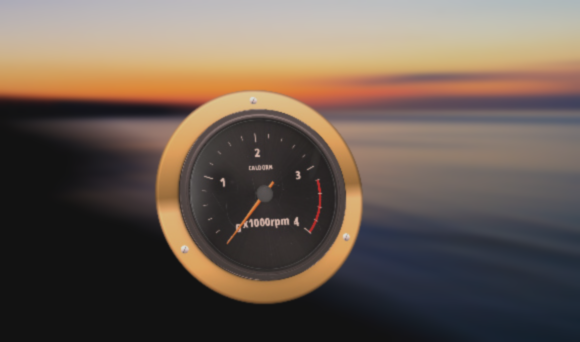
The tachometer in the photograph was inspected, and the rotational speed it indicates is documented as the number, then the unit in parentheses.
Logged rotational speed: 0 (rpm)
